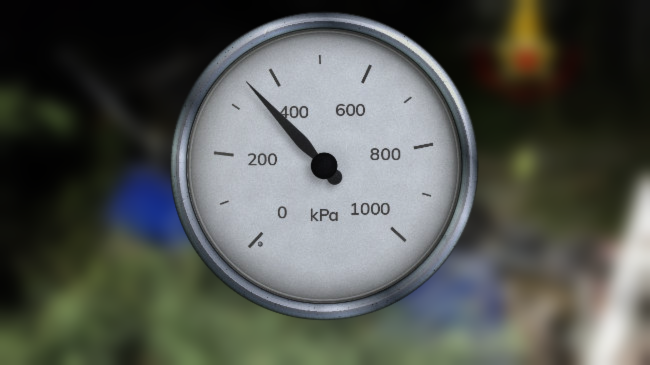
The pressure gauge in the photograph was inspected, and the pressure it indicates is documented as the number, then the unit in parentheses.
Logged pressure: 350 (kPa)
